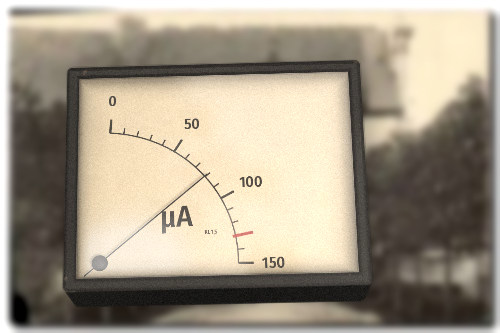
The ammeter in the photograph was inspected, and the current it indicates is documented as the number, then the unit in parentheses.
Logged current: 80 (µA)
